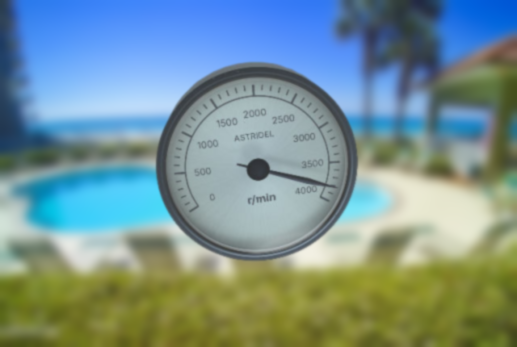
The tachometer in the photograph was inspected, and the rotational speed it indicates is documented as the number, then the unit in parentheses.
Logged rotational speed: 3800 (rpm)
